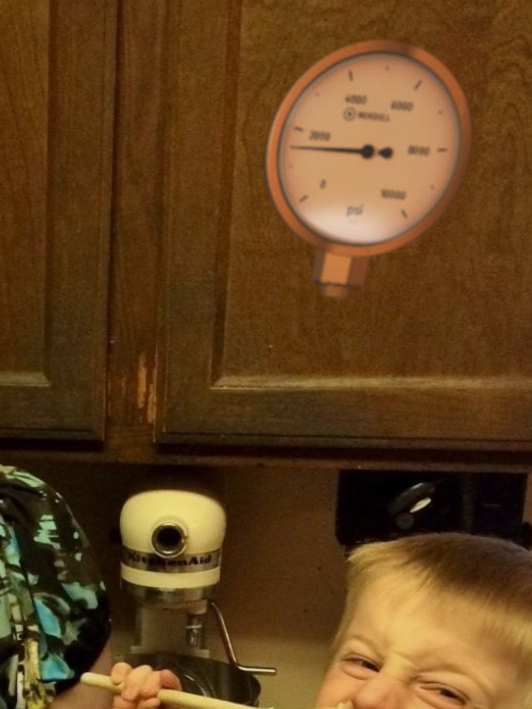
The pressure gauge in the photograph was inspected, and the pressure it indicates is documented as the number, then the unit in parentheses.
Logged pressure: 1500 (psi)
